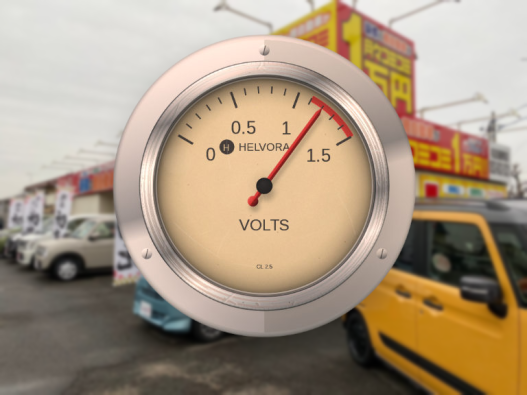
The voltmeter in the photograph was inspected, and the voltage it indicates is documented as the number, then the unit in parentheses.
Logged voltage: 1.2 (V)
